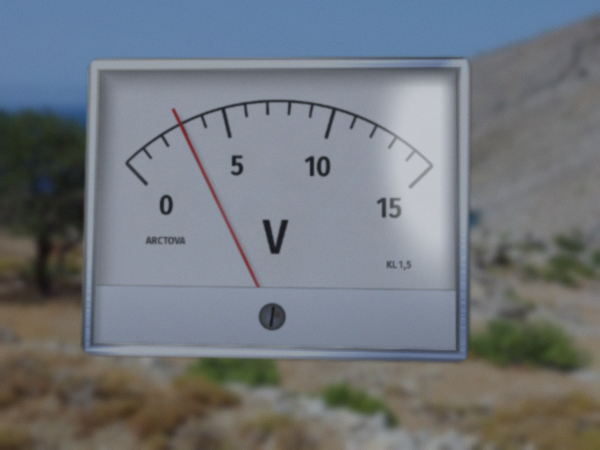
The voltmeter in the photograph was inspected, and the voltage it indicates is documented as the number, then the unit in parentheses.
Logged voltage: 3 (V)
